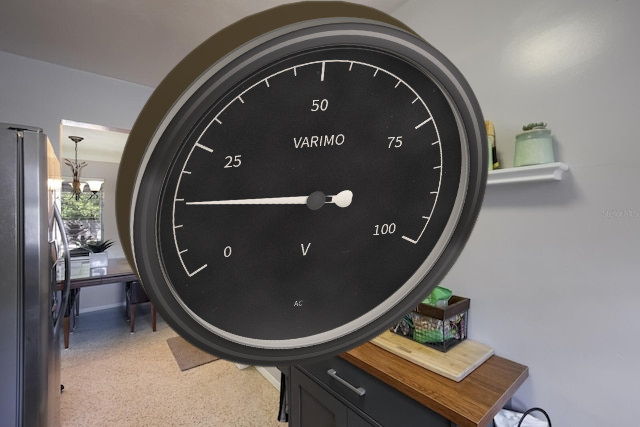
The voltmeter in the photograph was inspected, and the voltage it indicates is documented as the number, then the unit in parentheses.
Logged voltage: 15 (V)
